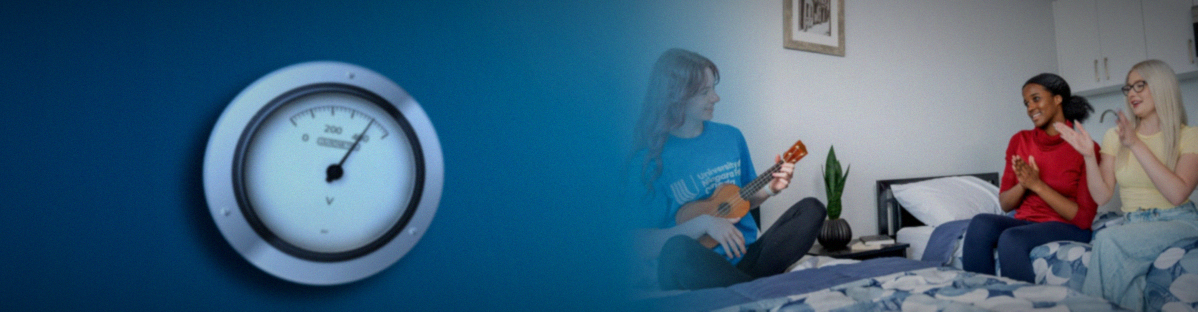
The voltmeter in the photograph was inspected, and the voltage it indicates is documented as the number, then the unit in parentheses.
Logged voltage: 400 (V)
